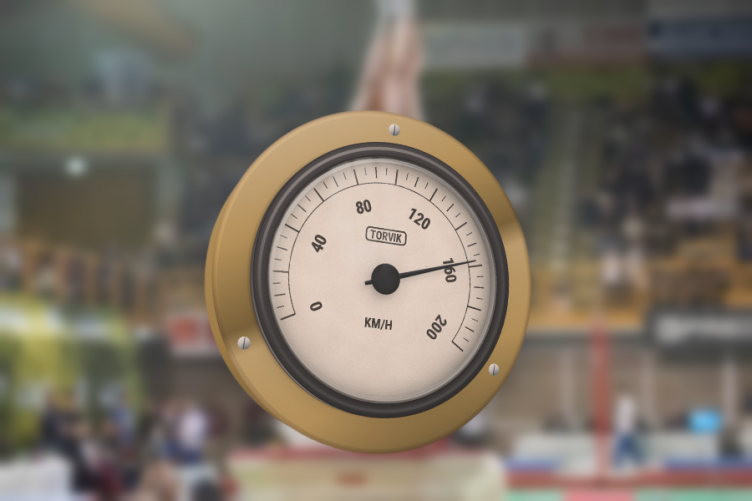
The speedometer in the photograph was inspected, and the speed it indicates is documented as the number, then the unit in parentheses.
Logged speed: 157.5 (km/h)
